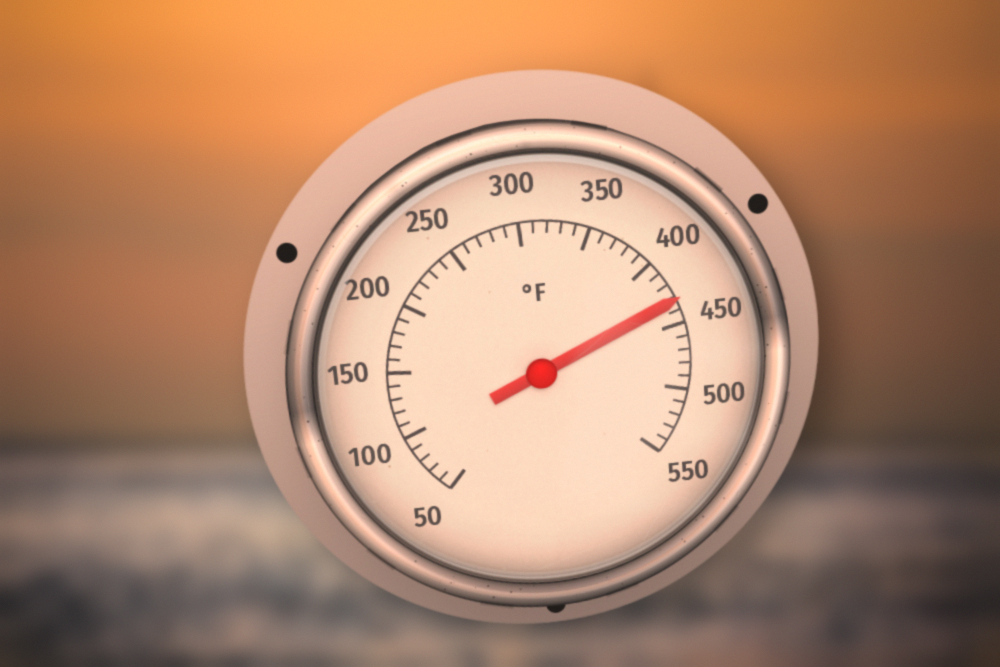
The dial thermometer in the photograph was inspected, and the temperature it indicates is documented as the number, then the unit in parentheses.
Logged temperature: 430 (°F)
